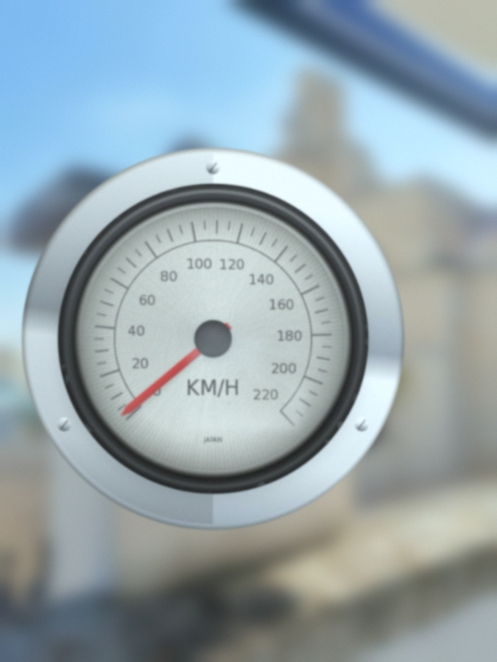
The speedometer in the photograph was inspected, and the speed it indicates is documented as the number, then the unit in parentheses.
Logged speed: 2.5 (km/h)
